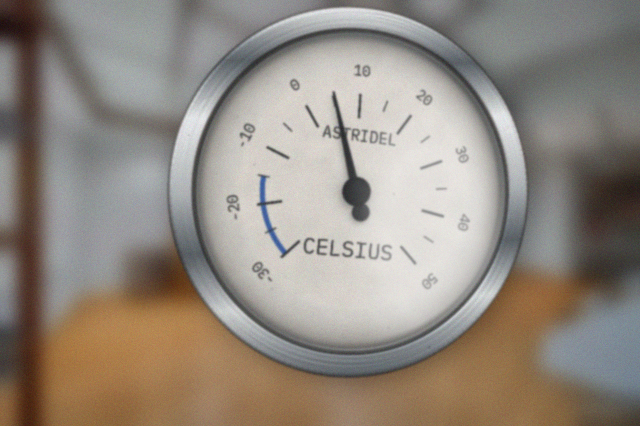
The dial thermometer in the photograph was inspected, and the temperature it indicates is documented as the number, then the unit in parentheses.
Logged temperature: 5 (°C)
